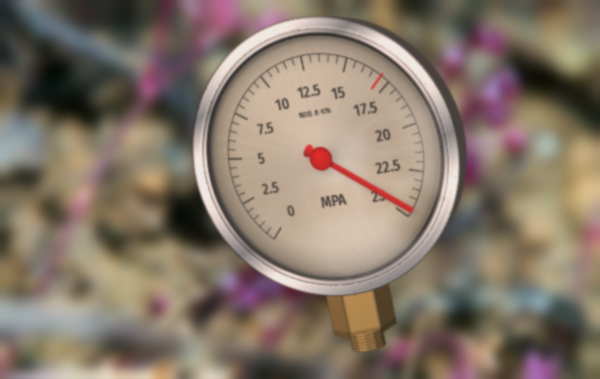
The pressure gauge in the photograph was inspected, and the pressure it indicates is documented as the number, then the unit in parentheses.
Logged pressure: 24.5 (MPa)
